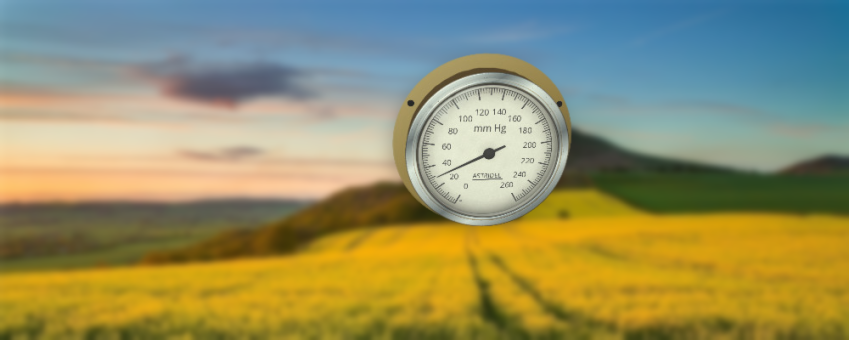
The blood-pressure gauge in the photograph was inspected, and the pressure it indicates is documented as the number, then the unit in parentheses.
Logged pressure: 30 (mmHg)
